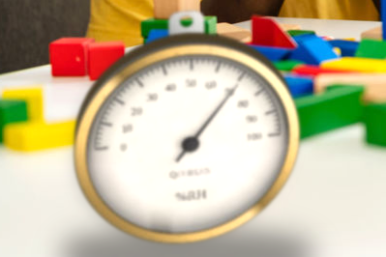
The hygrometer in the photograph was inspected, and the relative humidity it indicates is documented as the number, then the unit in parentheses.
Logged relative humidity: 70 (%)
